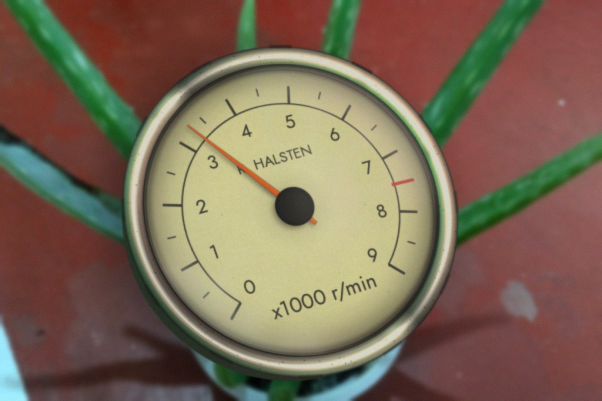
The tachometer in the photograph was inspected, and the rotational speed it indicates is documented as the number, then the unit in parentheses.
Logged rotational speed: 3250 (rpm)
